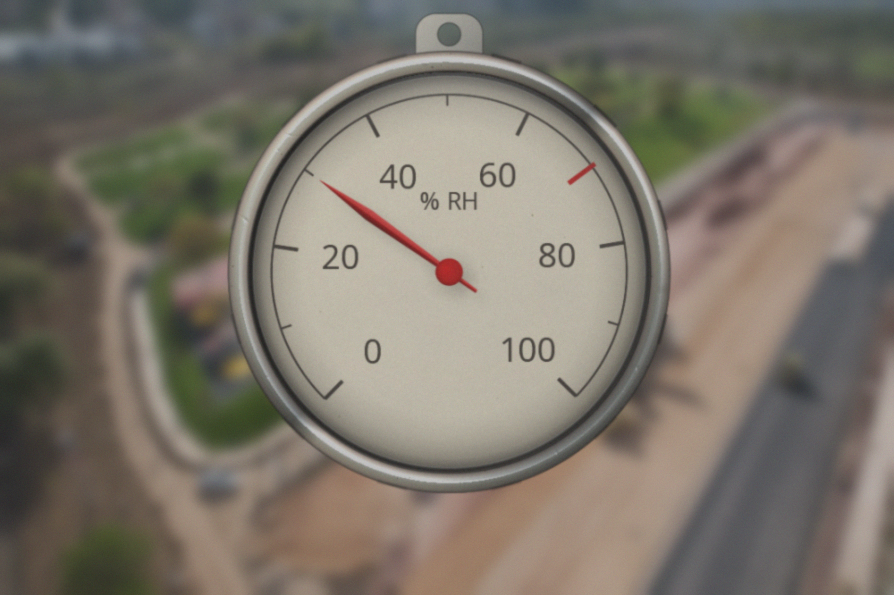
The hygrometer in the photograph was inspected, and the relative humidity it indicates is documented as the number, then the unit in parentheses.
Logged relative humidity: 30 (%)
